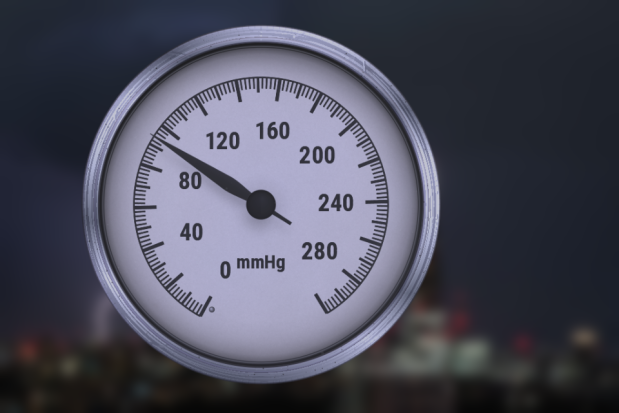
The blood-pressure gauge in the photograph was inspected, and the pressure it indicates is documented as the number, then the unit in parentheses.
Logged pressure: 94 (mmHg)
